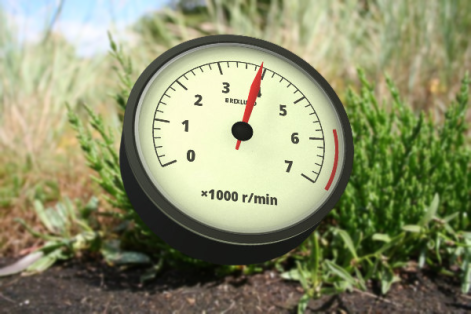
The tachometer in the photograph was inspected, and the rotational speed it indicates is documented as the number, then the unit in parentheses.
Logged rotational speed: 3900 (rpm)
